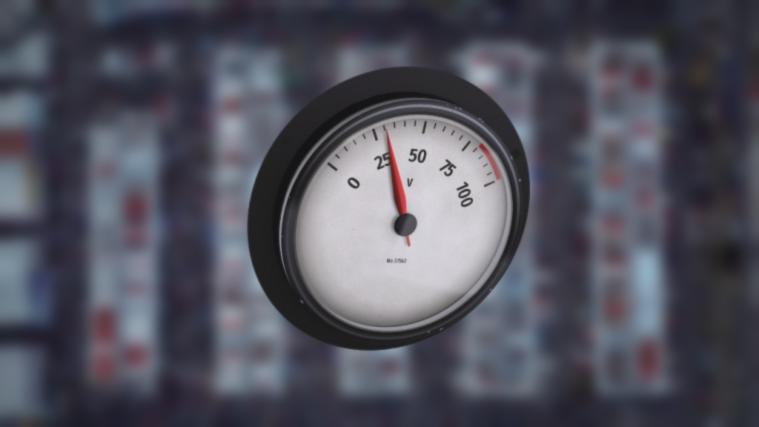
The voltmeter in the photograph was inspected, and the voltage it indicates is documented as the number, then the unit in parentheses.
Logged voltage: 30 (V)
